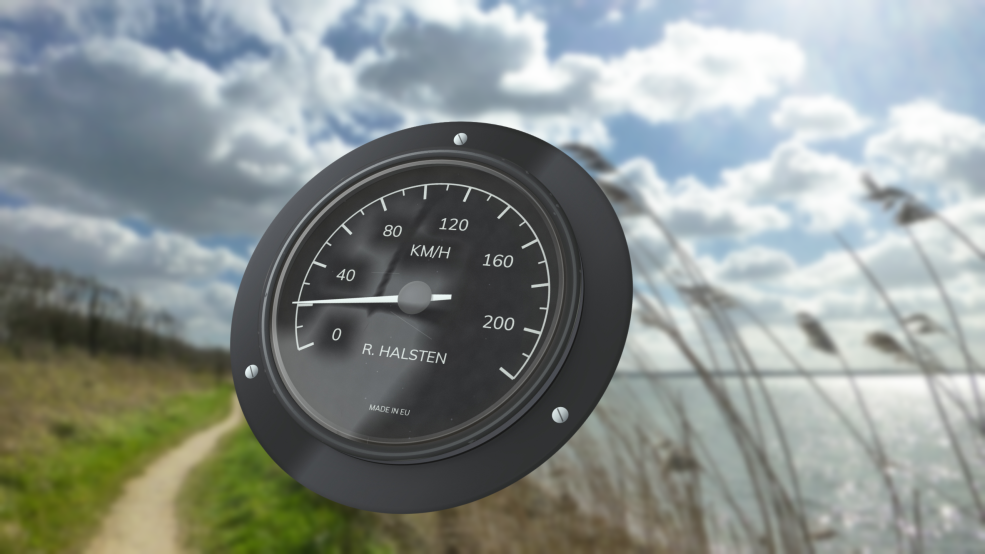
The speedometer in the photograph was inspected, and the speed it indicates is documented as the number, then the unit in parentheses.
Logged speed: 20 (km/h)
